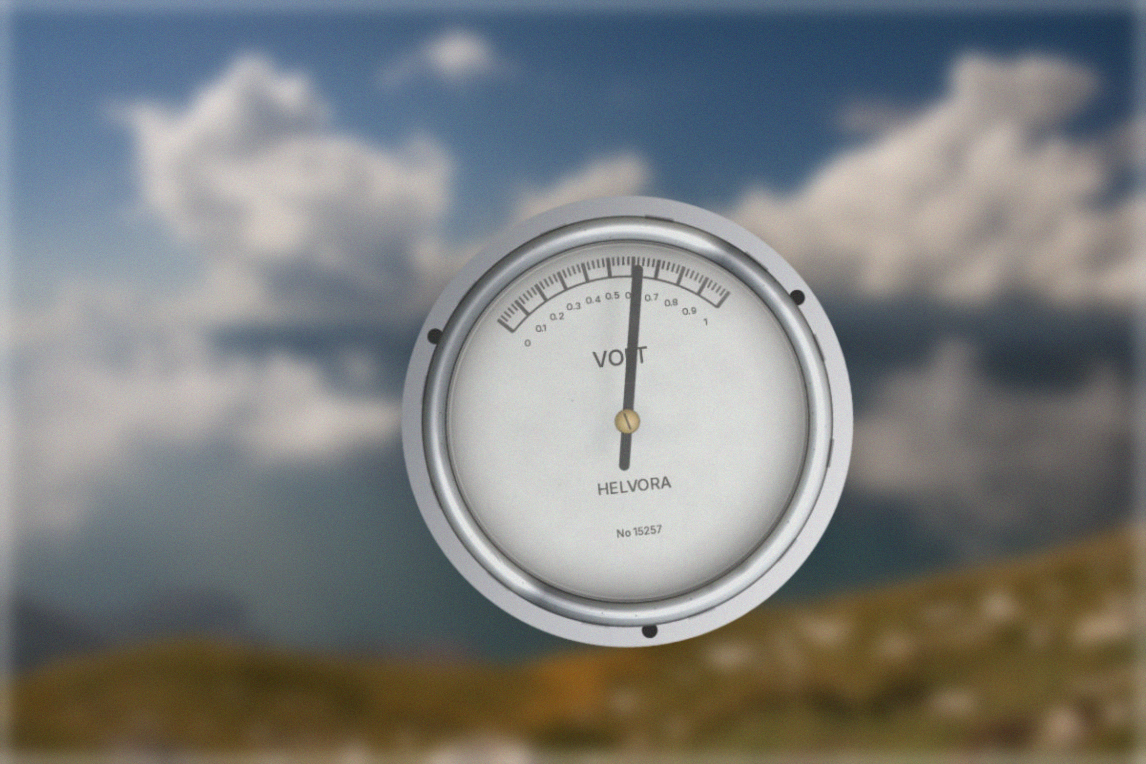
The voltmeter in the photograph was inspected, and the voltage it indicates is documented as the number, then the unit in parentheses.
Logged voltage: 0.62 (V)
